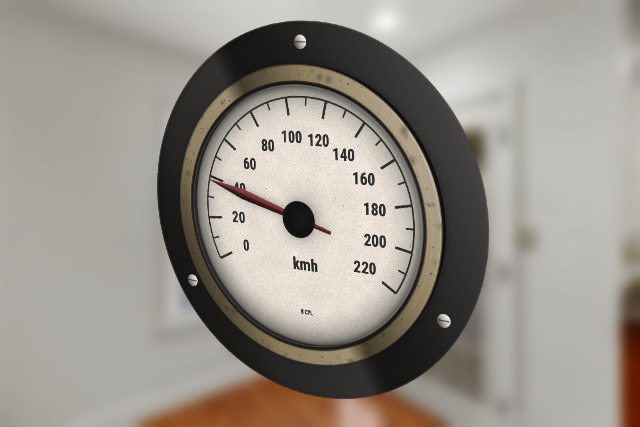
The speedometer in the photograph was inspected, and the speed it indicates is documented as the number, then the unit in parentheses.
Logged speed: 40 (km/h)
